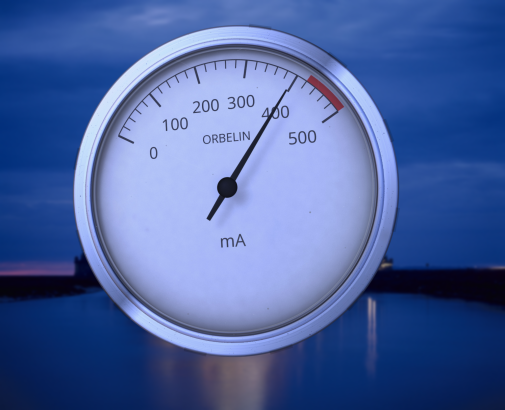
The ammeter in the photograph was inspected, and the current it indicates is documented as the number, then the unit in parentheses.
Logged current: 400 (mA)
